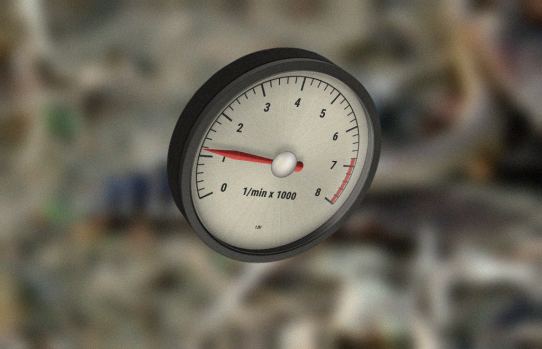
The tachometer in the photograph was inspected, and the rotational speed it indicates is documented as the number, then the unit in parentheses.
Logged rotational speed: 1200 (rpm)
